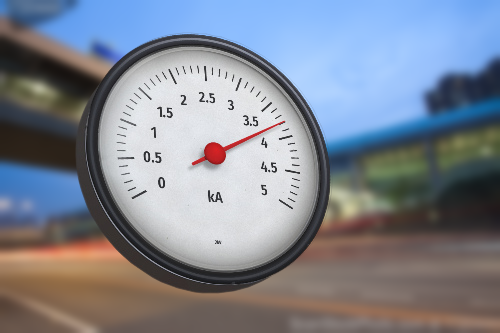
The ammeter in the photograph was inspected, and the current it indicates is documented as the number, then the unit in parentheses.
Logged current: 3.8 (kA)
